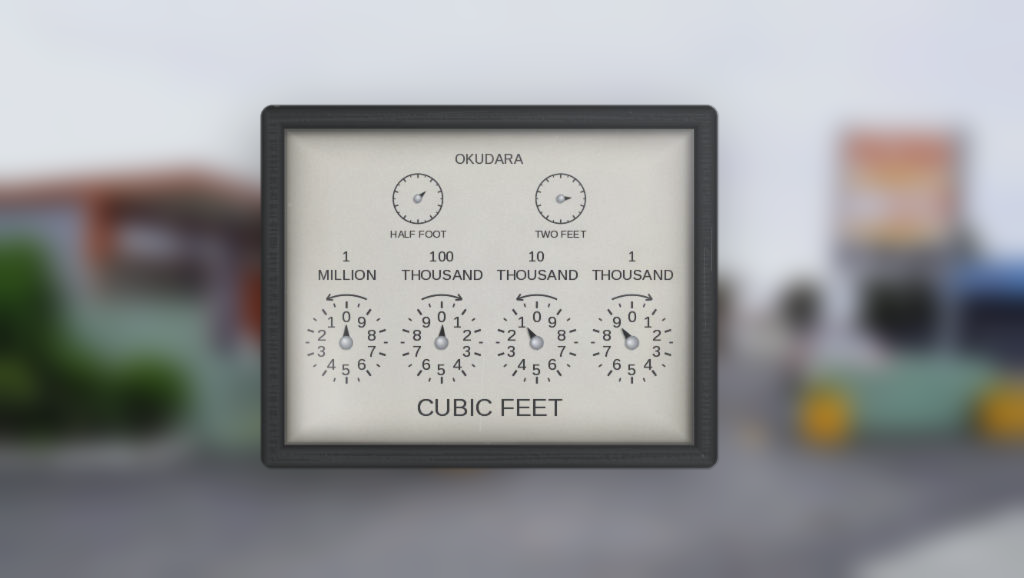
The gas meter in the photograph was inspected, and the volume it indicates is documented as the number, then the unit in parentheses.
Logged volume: 900 (ft³)
